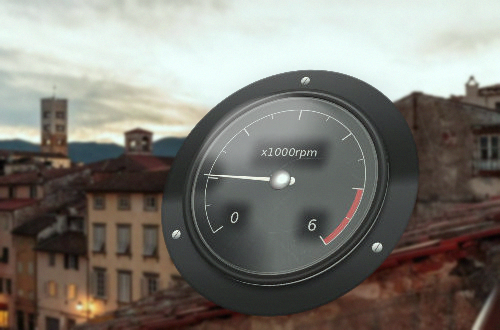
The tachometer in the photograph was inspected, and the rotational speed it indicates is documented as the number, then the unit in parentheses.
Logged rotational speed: 1000 (rpm)
